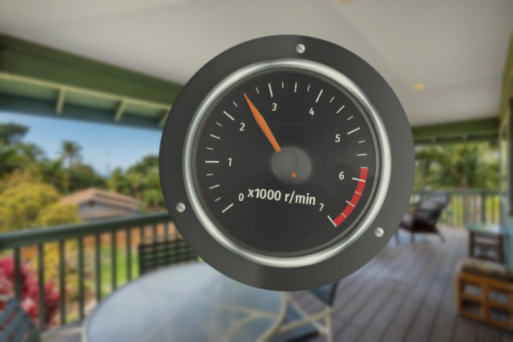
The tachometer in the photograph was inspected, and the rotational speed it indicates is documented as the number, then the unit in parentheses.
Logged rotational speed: 2500 (rpm)
